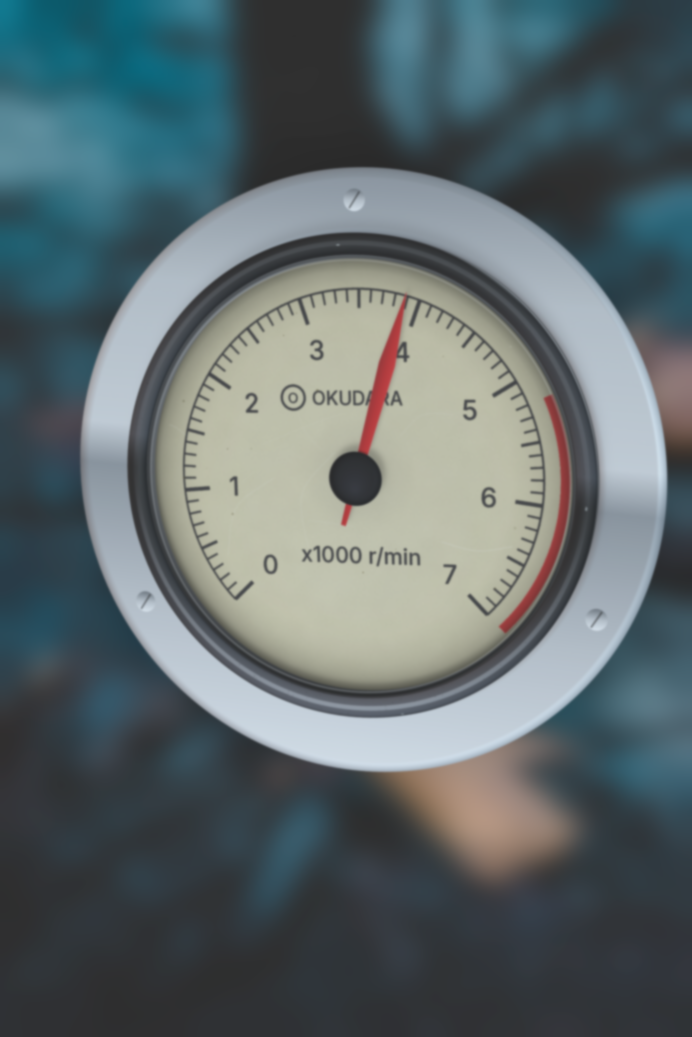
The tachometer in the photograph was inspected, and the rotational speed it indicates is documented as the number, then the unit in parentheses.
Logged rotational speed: 3900 (rpm)
